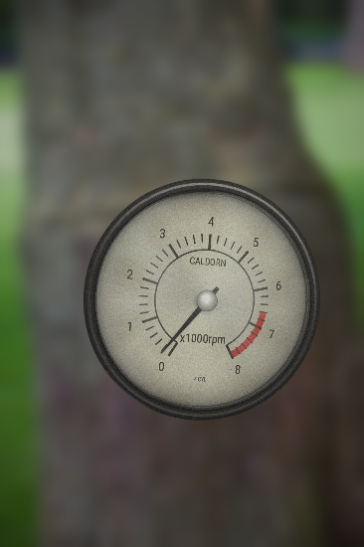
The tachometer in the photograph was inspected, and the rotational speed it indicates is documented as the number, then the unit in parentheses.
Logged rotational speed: 200 (rpm)
